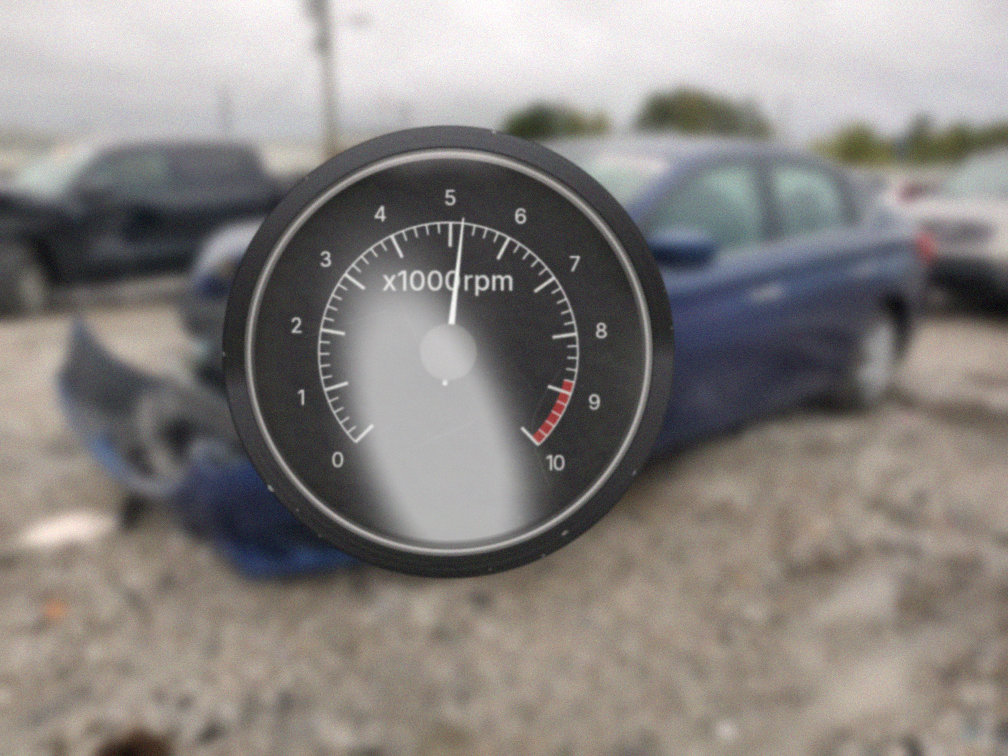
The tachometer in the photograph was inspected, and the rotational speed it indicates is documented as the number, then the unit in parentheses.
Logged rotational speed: 5200 (rpm)
